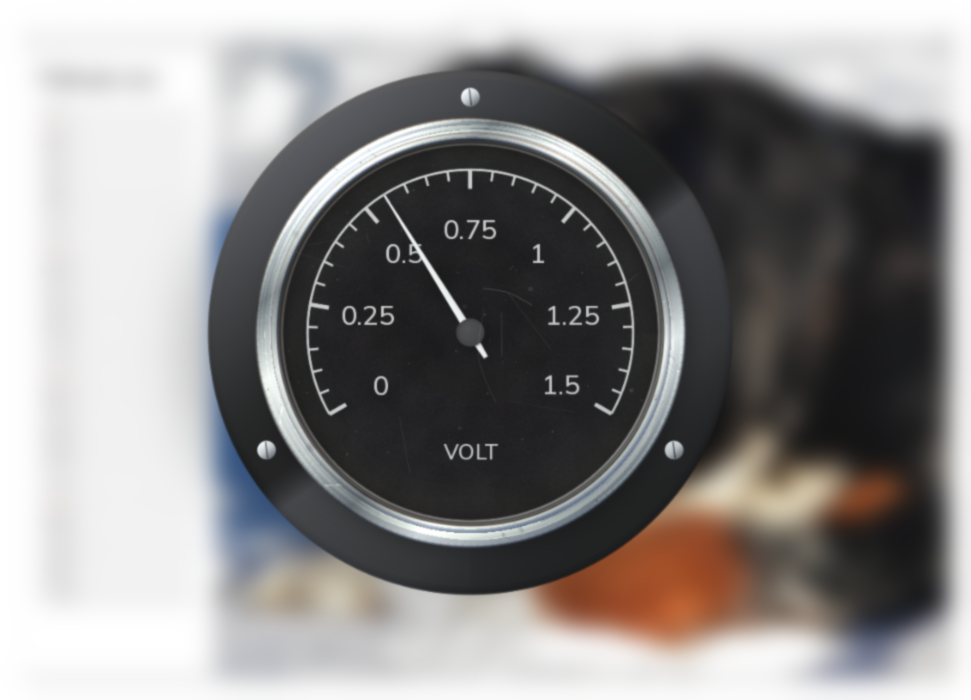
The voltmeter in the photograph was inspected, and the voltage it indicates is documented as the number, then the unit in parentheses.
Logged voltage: 0.55 (V)
